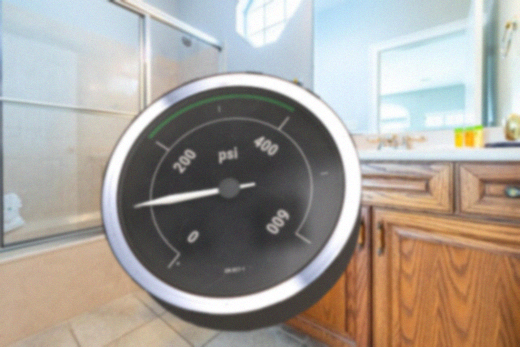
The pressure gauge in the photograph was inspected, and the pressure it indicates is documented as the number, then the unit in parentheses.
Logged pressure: 100 (psi)
